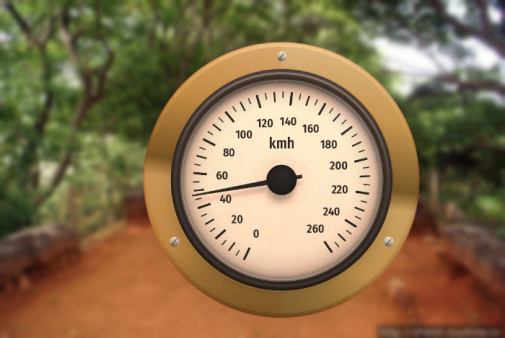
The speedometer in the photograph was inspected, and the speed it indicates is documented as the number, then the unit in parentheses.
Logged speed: 47.5 (km/h)
